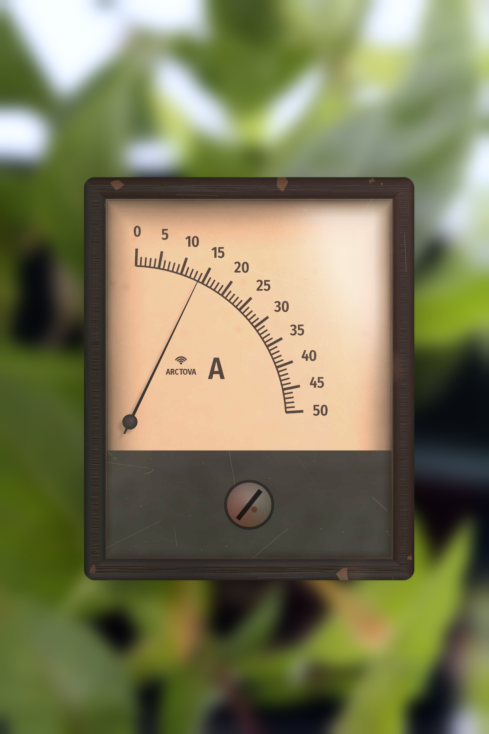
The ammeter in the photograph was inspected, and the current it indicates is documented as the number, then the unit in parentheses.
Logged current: 14 (A)
